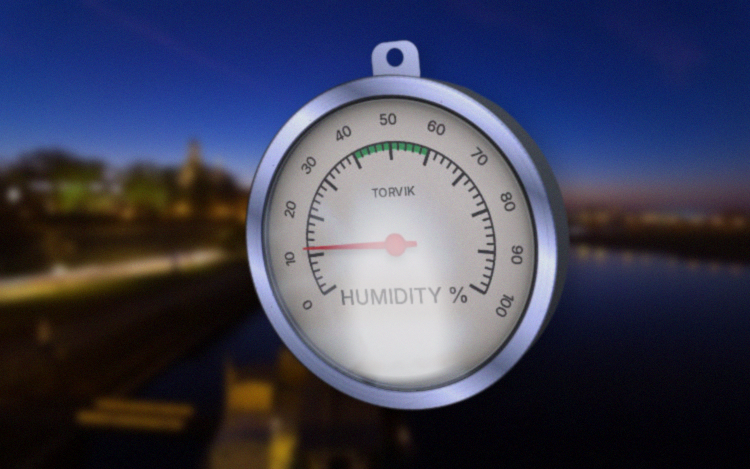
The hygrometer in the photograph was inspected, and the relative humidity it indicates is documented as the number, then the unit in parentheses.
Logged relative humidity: 12 (%)
